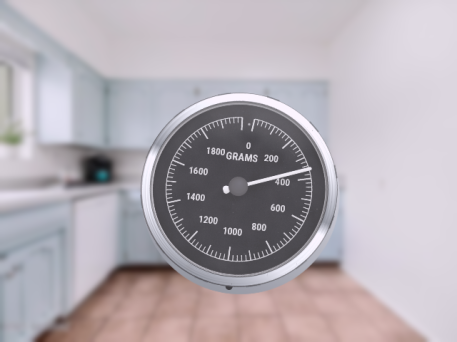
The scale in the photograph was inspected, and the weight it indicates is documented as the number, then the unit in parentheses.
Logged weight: 360 (g)
